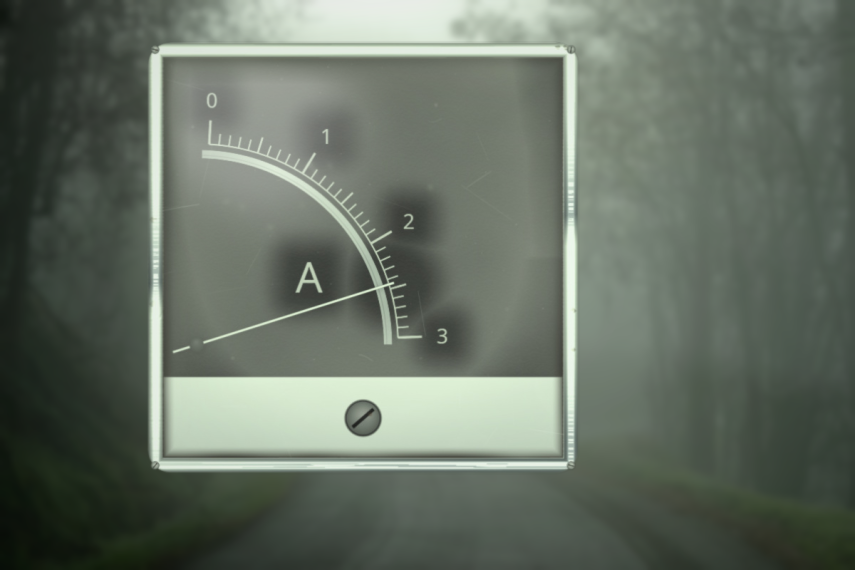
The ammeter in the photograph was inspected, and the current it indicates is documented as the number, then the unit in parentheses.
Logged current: 2.45 (A)
